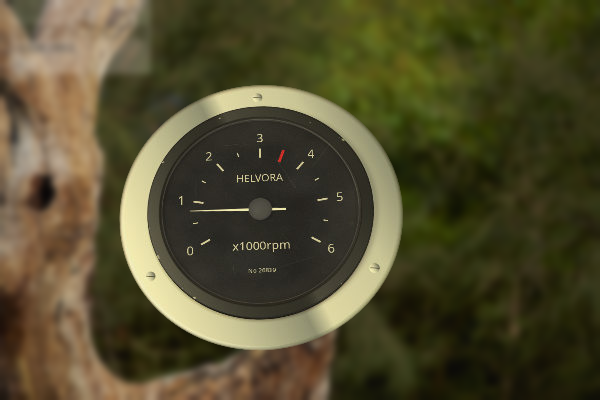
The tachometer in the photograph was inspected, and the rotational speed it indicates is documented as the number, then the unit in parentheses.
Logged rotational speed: 750 (rpm)
